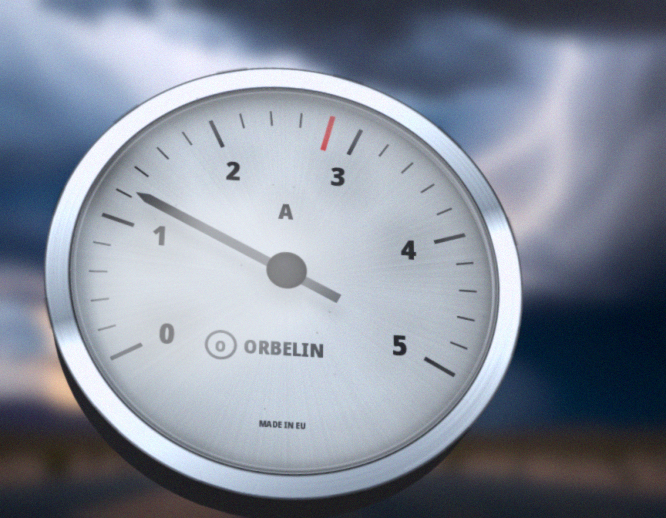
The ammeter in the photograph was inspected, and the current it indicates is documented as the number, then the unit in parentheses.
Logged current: 1.2 (A)
